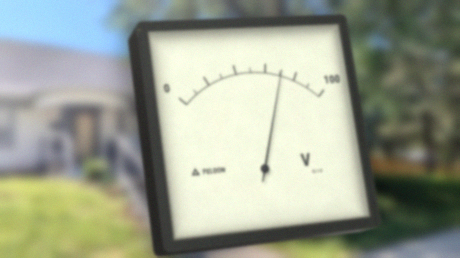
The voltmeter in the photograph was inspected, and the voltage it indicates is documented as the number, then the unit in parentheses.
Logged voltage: 70 (V)
